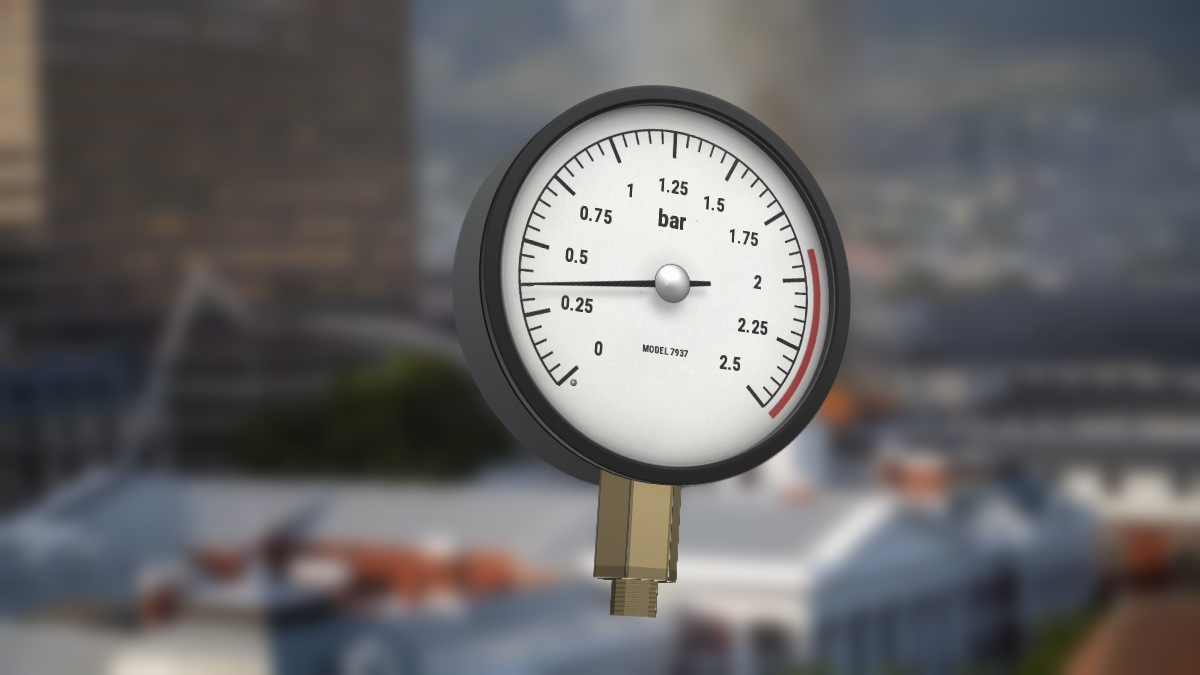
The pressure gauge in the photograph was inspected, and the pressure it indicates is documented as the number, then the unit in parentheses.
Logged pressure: 0.35 (bar)
